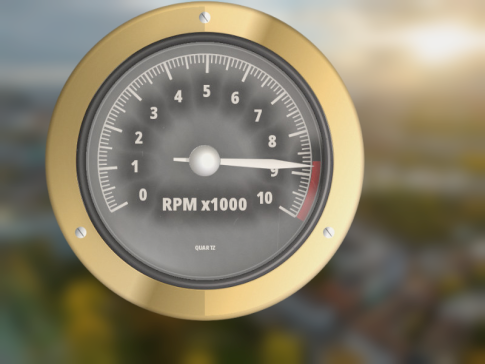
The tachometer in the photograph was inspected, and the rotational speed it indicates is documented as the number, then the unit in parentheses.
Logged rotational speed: 8800 (rpm)
